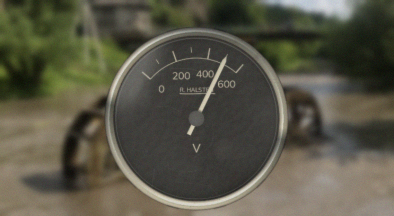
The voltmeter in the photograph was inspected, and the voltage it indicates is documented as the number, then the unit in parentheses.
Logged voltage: 500 (V)
